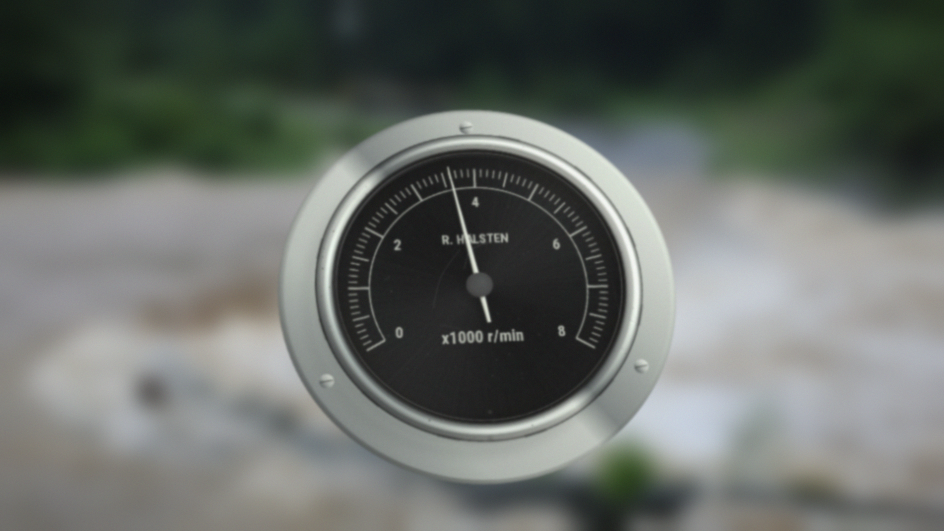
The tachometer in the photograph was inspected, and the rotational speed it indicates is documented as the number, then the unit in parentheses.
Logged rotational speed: 3600 (rpm)
